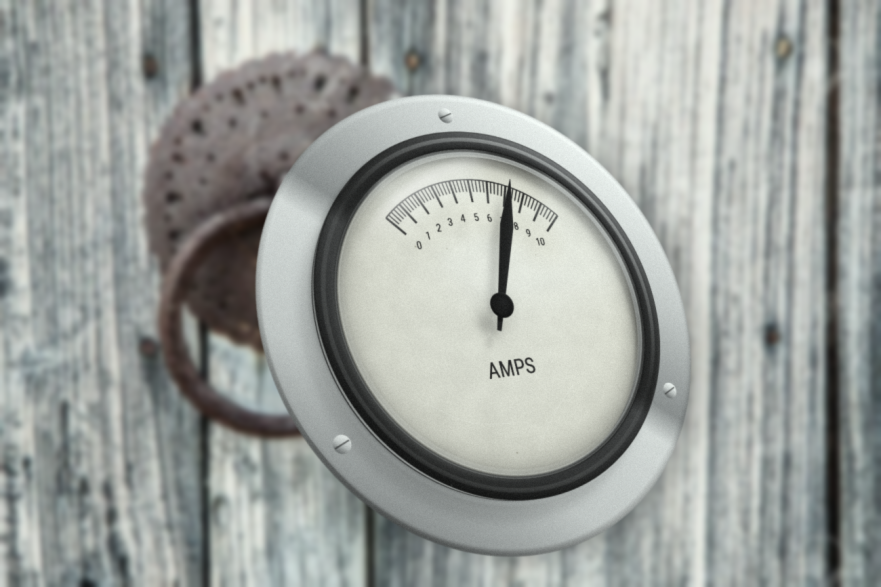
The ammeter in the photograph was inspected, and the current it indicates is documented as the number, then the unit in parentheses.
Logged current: 7 (A)
